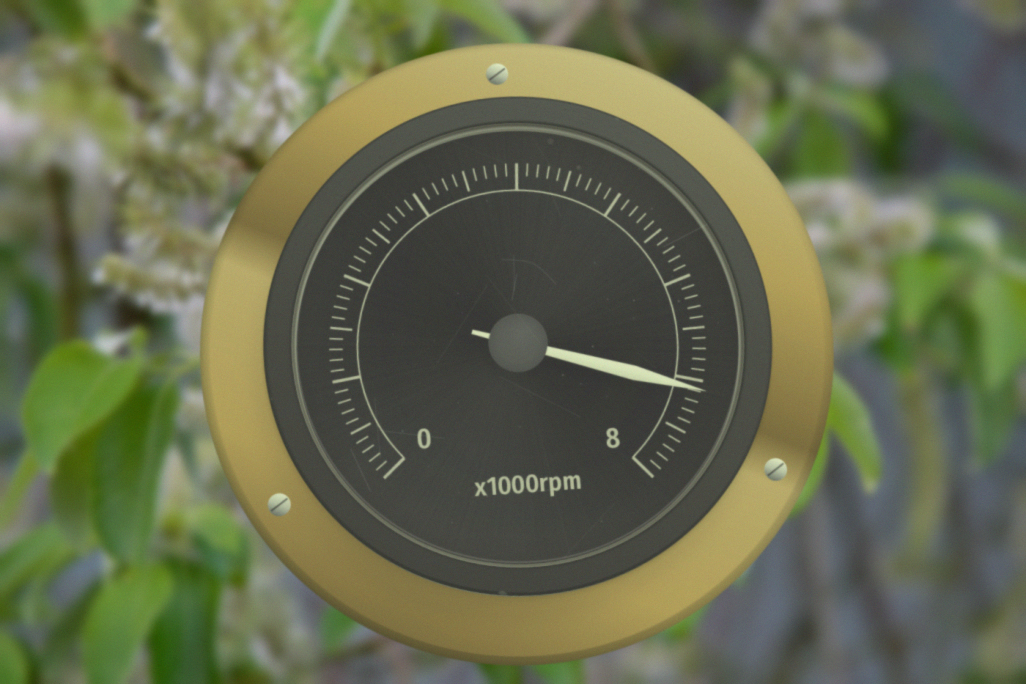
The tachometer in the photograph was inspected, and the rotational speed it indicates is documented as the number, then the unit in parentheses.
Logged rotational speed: 7100 (rpm)
